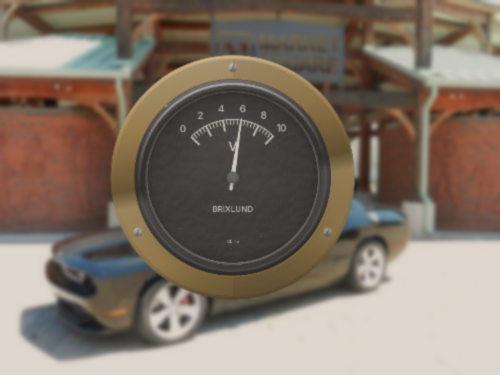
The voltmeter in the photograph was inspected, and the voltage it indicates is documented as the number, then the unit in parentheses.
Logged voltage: 6 (V)
